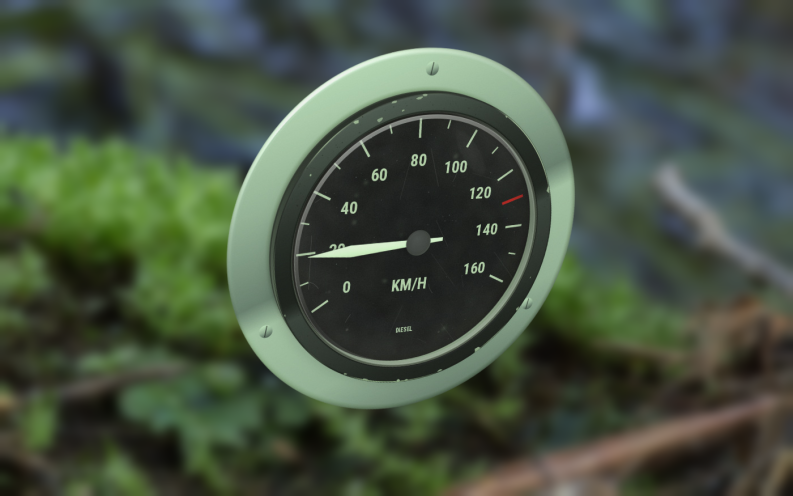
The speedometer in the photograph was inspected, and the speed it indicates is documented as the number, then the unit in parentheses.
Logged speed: 20 (km/h)
